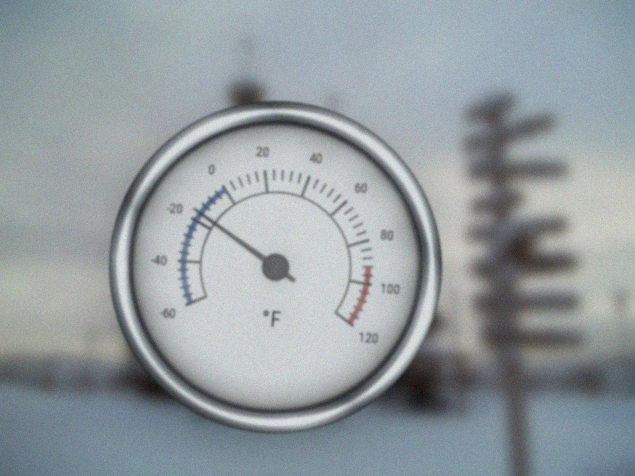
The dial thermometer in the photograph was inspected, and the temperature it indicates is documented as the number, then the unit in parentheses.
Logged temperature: -16 (°F)
